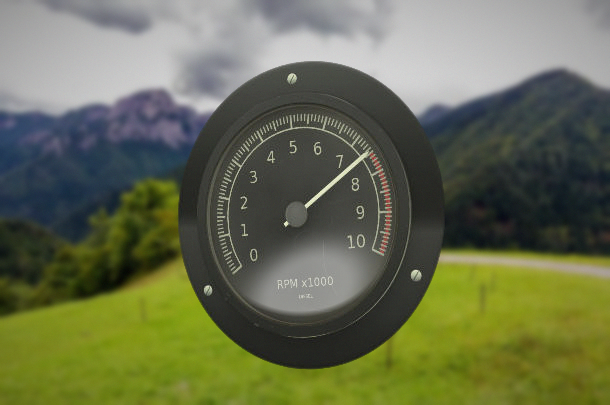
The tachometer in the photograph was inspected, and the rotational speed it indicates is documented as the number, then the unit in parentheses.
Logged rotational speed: 7500 (rpm)
